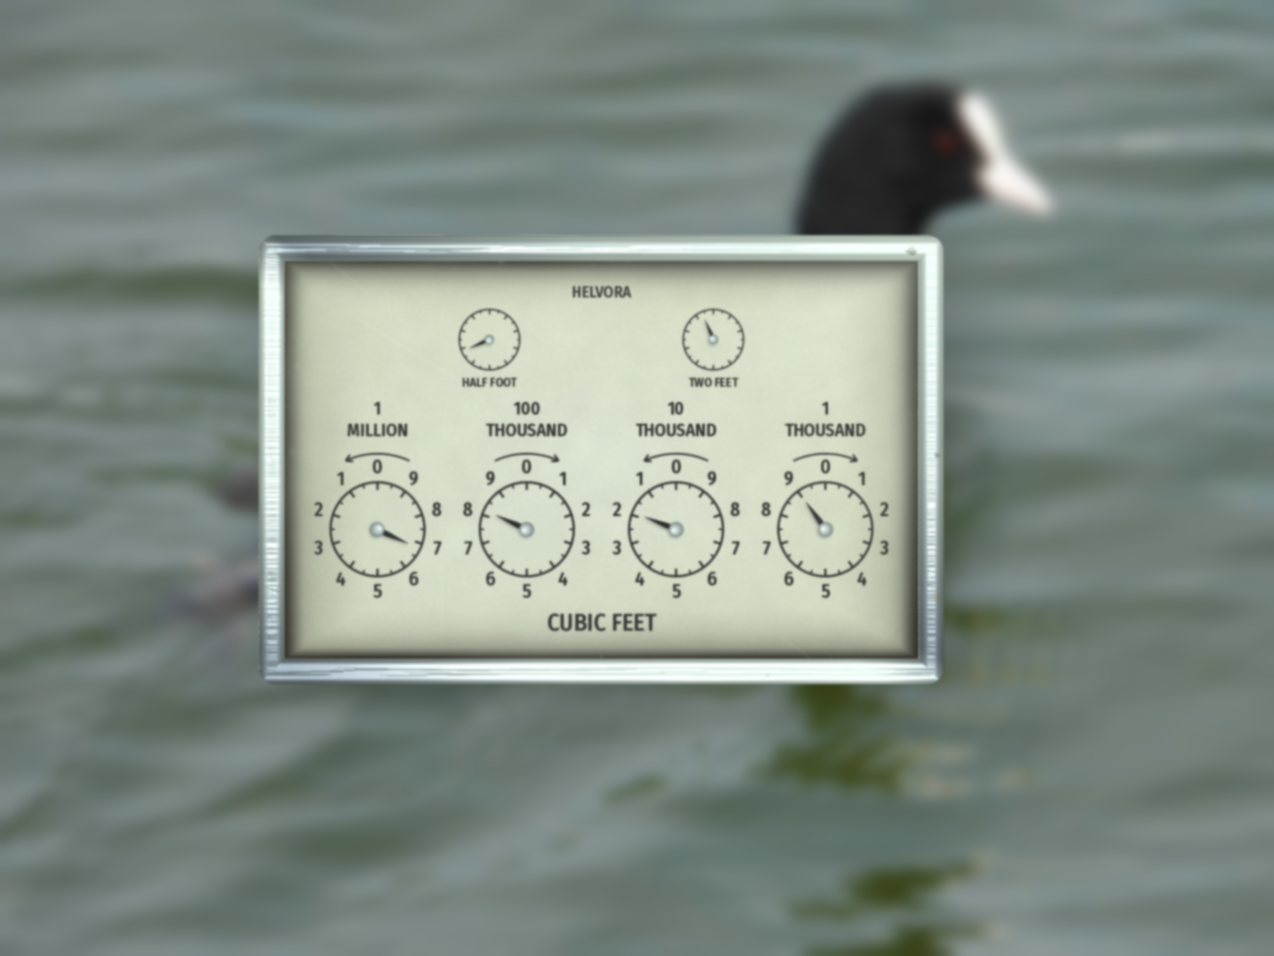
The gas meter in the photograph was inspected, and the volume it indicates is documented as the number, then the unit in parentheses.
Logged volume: 681900 (ft³)
